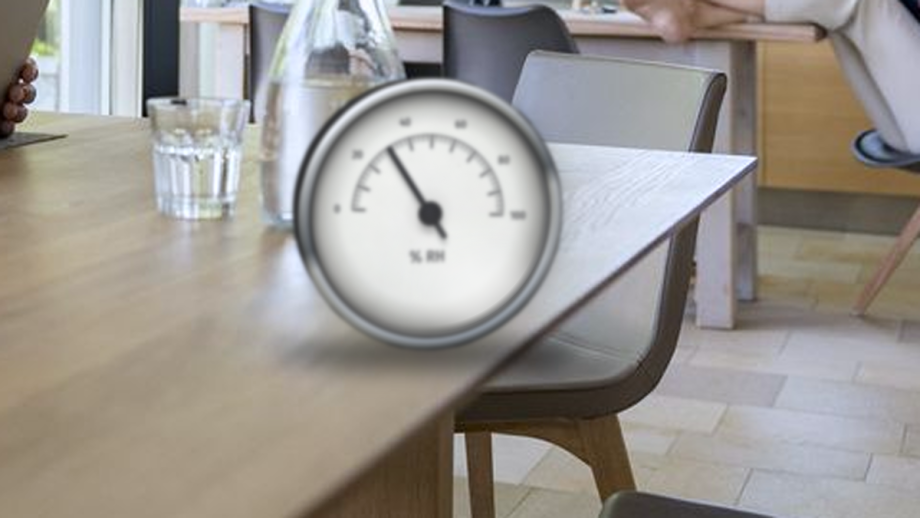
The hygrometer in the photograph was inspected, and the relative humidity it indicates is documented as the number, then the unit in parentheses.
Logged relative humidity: 30 (%)
